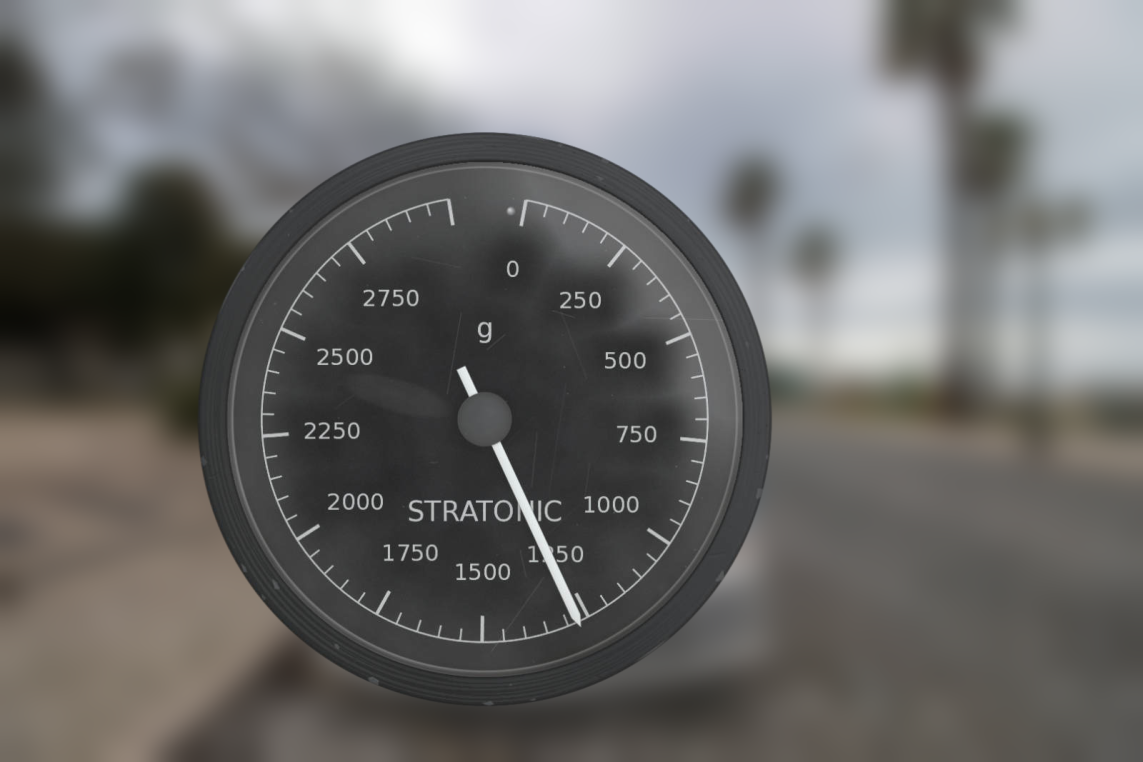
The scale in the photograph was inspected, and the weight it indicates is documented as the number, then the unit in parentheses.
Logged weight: 1275 (g)
